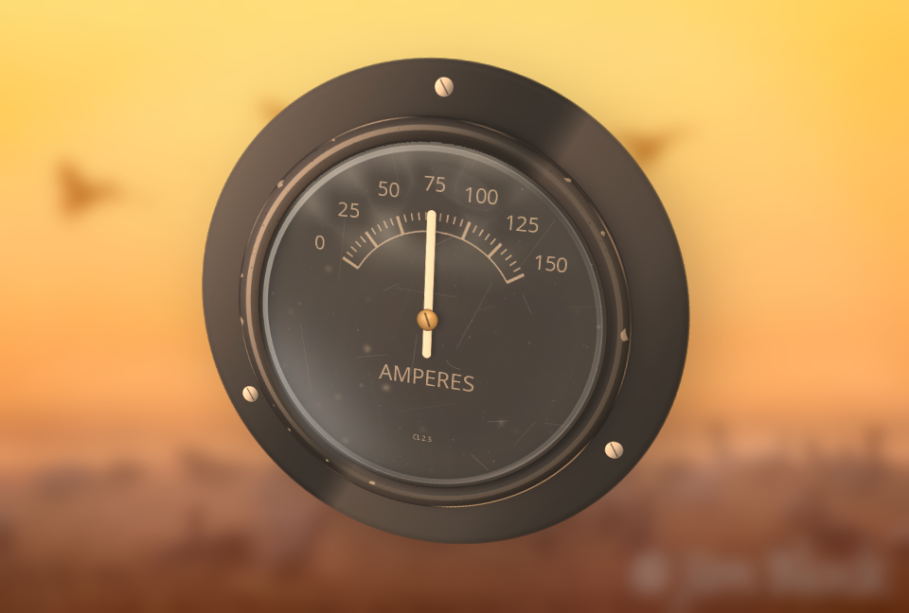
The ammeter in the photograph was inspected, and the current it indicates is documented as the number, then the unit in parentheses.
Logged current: 75 (A)
